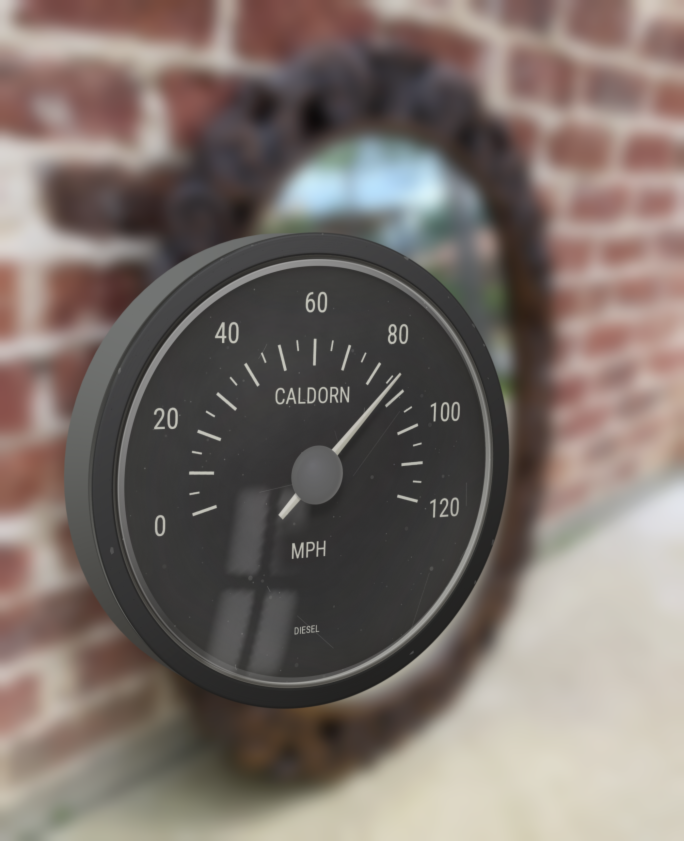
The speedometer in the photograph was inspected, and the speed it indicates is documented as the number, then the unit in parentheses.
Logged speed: 85 (mph)
